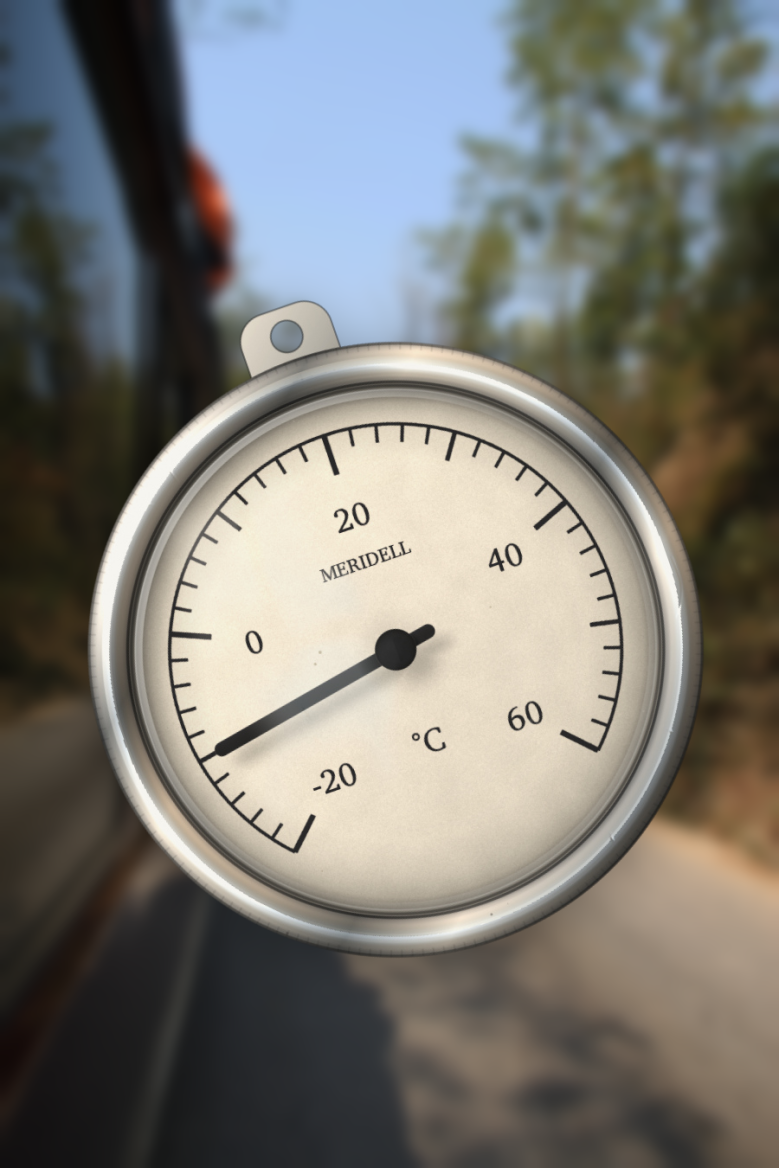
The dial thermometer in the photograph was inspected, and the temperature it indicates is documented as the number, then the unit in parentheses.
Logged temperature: -10 (°C)
